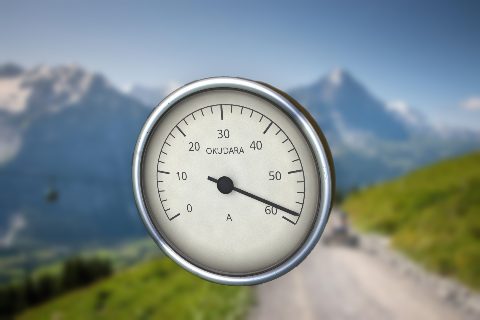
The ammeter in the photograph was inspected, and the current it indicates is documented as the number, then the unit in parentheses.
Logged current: 58 (A)
